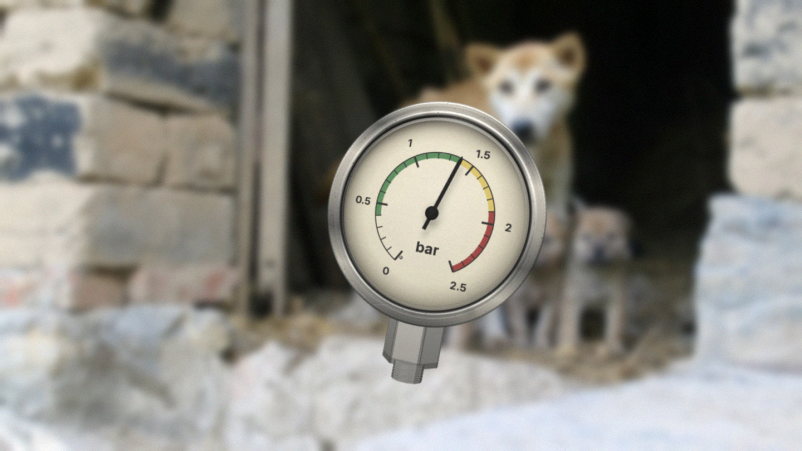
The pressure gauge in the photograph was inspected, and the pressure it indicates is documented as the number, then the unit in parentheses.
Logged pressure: 1.4 (bar)
